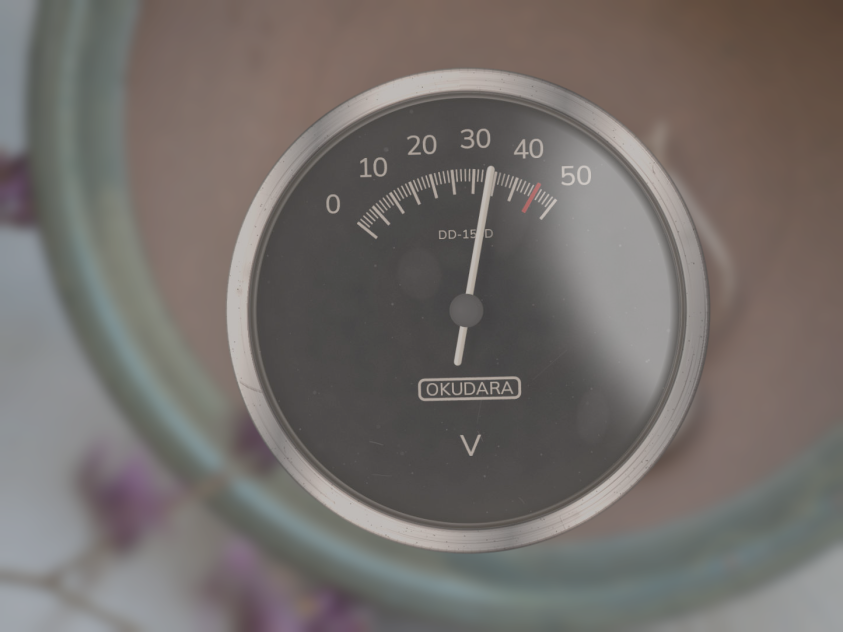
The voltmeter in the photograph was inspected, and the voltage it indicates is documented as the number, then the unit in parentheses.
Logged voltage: 34 (V)
